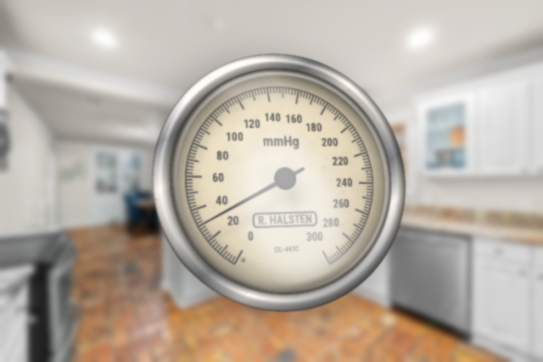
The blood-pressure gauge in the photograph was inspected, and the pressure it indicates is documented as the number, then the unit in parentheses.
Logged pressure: 30 (mmHg)
